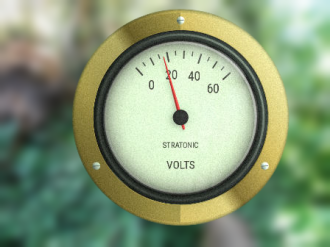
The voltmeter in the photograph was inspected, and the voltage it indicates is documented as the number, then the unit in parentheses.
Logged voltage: 17.5 (V)
